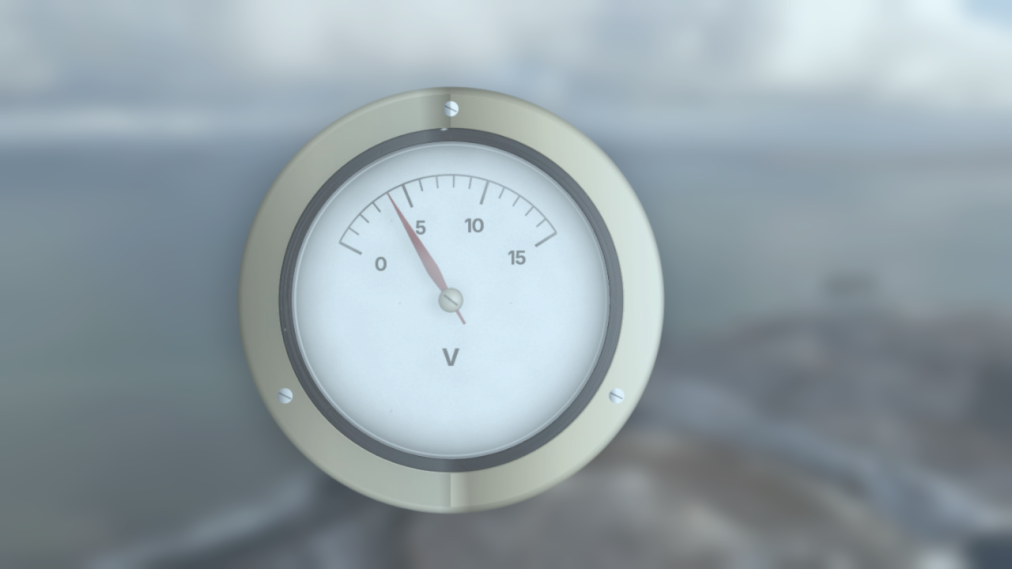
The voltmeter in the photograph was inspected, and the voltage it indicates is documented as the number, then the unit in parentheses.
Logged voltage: 4 (V)
